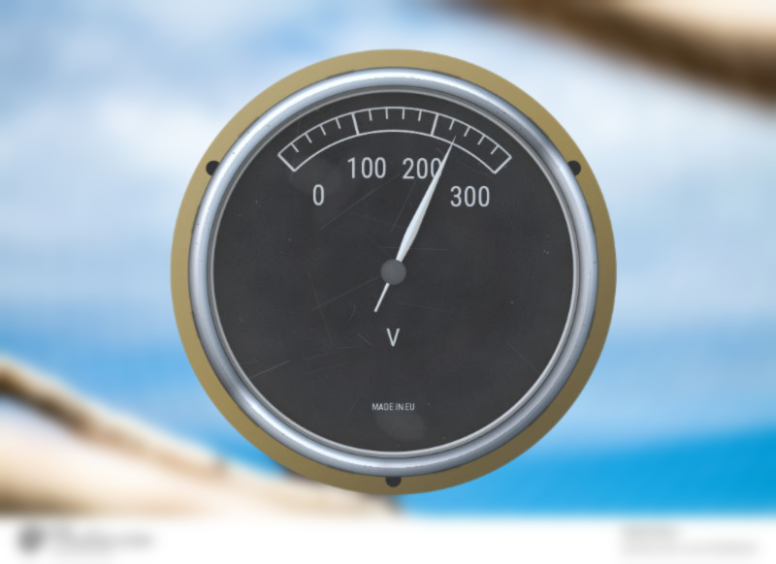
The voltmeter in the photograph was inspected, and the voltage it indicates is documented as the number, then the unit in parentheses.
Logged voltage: 230 (V)
